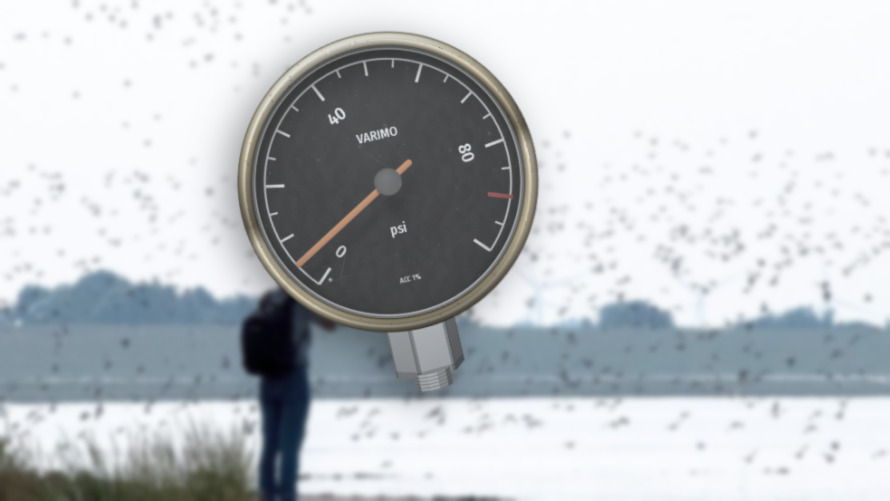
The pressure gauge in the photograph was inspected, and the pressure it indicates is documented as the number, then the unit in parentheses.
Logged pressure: 5 (psi)
